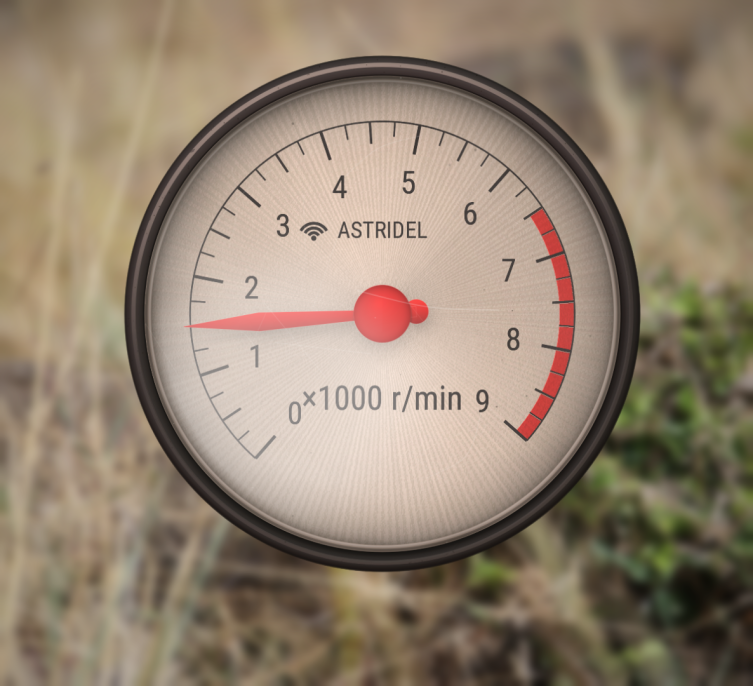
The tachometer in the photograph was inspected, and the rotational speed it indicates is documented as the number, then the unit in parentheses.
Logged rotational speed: 1500 (rpm)
